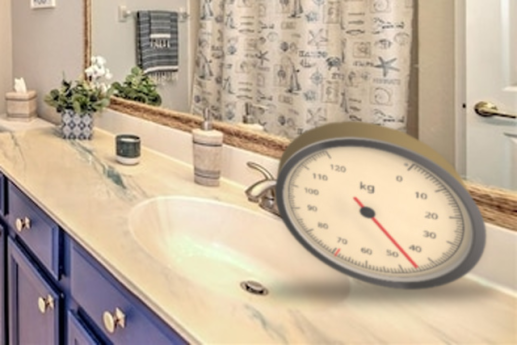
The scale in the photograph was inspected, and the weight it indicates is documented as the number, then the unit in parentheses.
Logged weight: 45 (kg)
